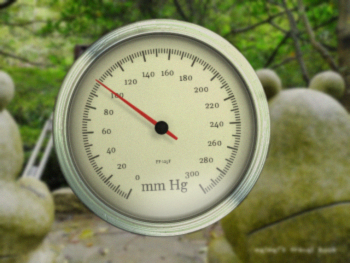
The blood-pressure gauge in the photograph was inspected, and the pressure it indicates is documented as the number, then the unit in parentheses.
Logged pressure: 100 (mmHg)
